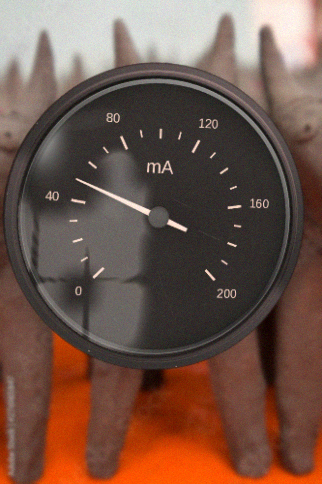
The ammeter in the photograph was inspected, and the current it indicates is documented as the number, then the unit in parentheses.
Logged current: 50 (mA)
